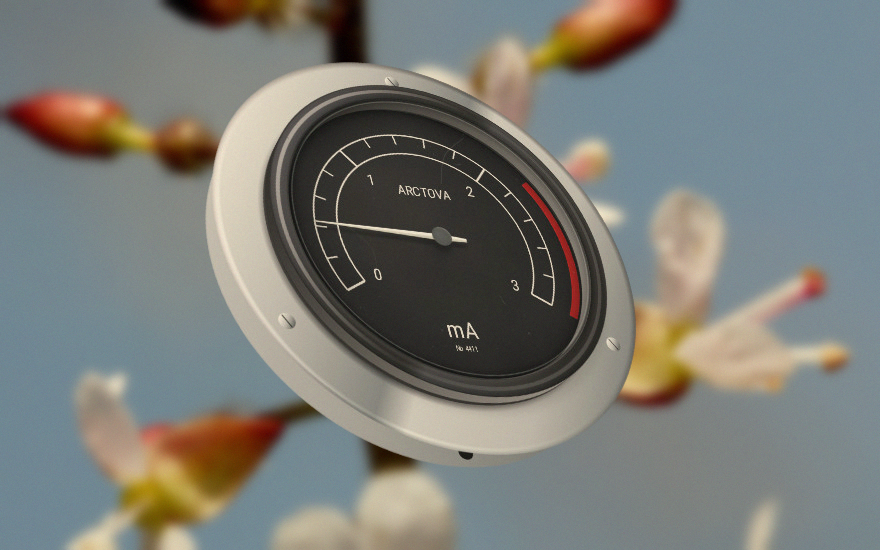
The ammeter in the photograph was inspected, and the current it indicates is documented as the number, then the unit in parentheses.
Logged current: 0.4 (mA)
